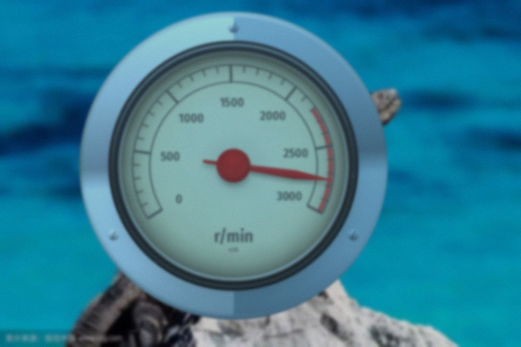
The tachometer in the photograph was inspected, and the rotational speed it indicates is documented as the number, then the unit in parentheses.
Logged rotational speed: 2750 (rpm)
